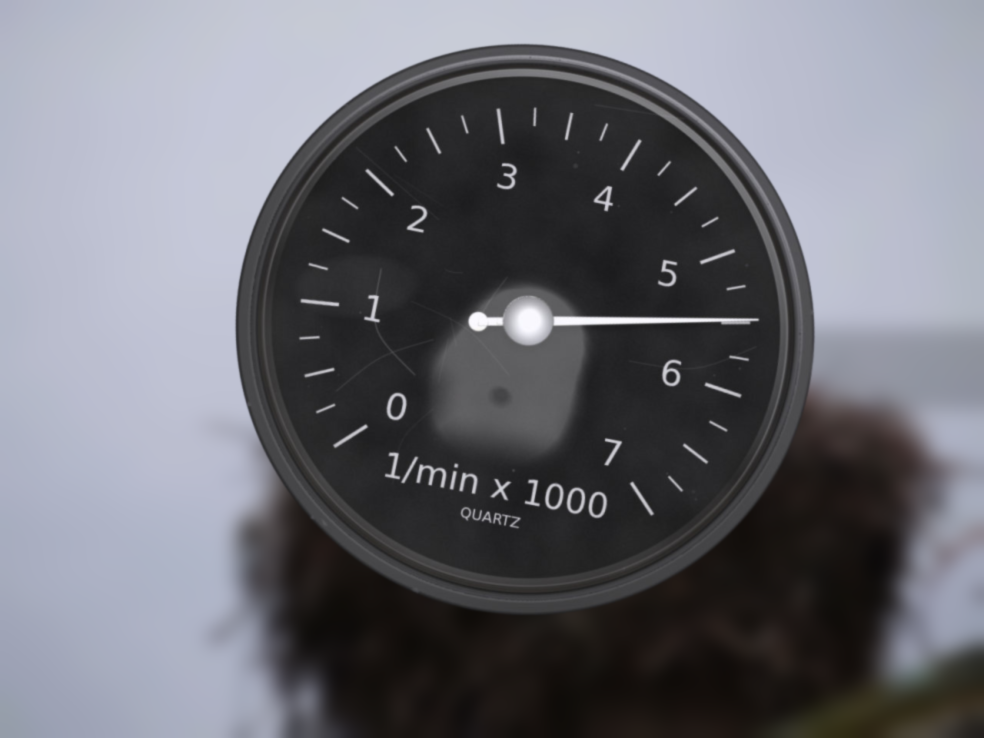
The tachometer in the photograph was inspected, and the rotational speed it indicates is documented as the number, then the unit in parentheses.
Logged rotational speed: 5500 (rpm)
